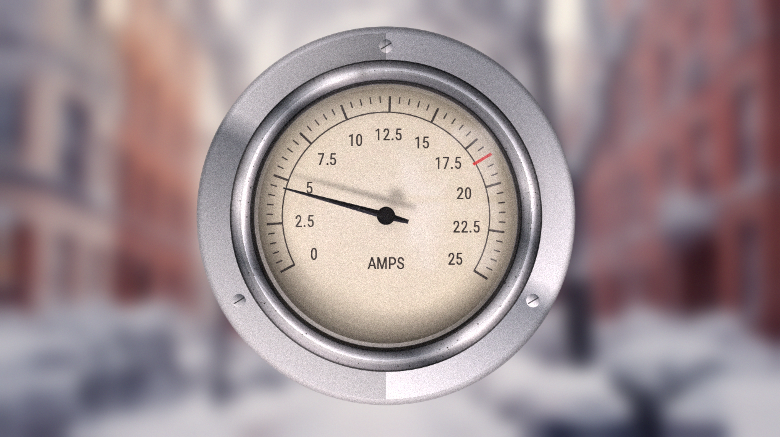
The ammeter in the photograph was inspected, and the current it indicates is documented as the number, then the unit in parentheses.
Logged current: 4.5 (A)
